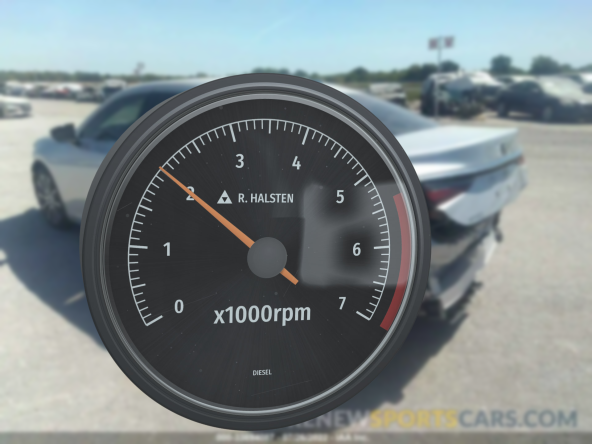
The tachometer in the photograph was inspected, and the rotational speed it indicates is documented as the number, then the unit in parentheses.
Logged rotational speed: 2000 (rpm)
